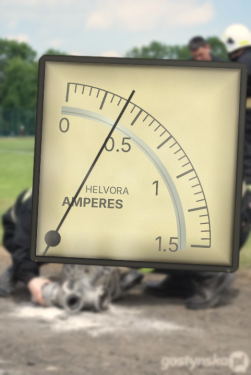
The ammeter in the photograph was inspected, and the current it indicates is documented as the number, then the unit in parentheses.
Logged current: 0.4 (A)
